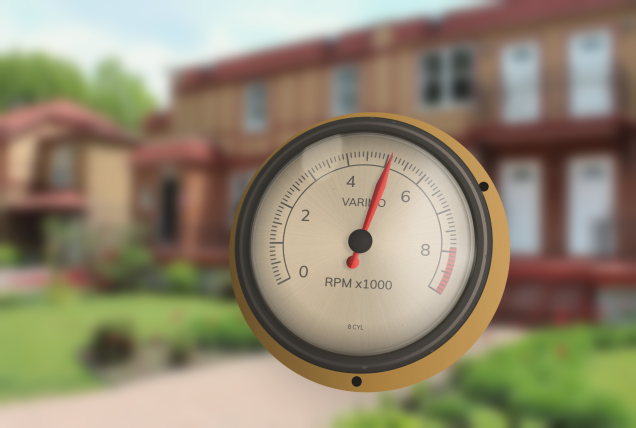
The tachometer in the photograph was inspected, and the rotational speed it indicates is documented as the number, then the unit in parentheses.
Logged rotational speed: 5100 (rpm)
